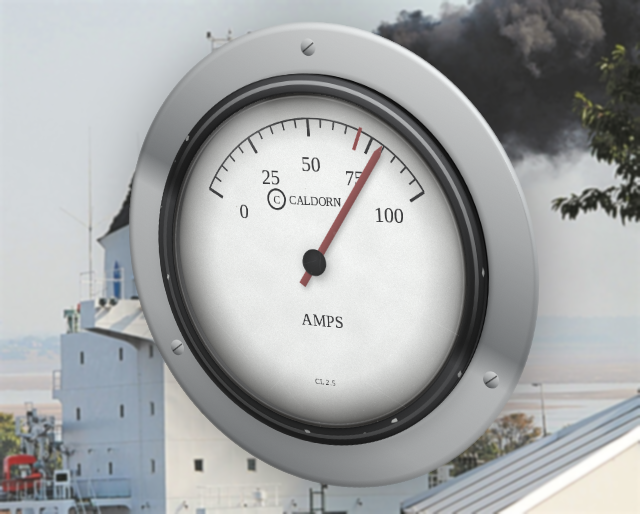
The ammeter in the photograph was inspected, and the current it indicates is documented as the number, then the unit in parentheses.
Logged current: 80 (A)
